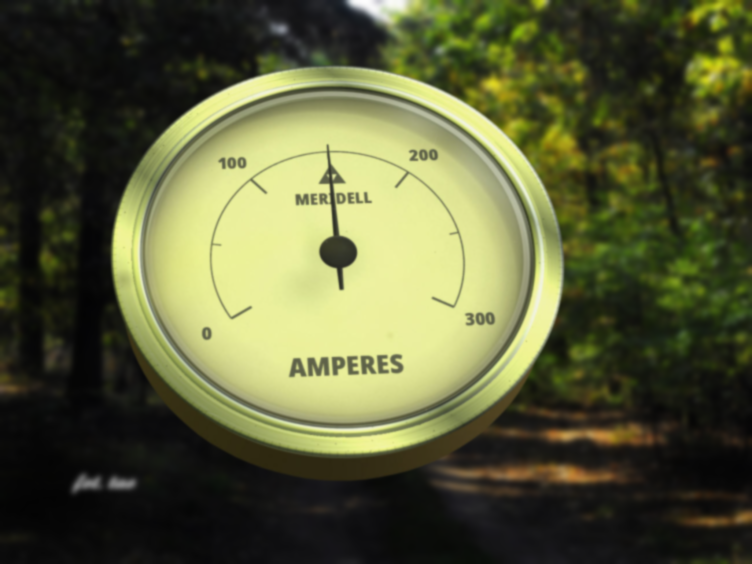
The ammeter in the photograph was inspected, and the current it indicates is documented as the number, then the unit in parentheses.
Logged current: 150 (A)
